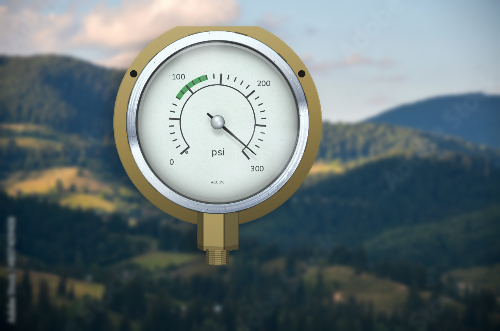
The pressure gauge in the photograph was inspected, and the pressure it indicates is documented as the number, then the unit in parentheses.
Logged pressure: 290 (psi)
